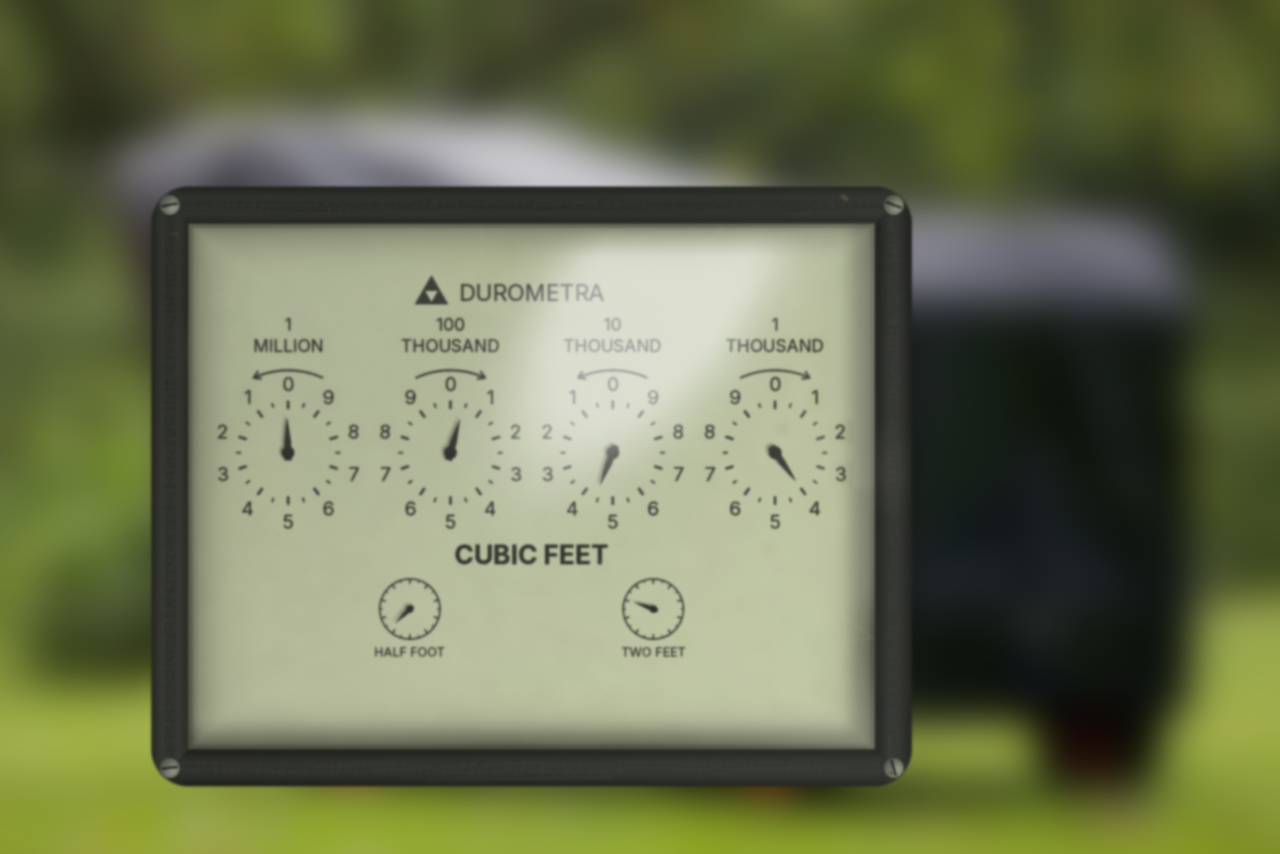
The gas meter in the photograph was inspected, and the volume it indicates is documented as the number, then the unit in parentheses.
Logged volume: 4400 (ft³)
